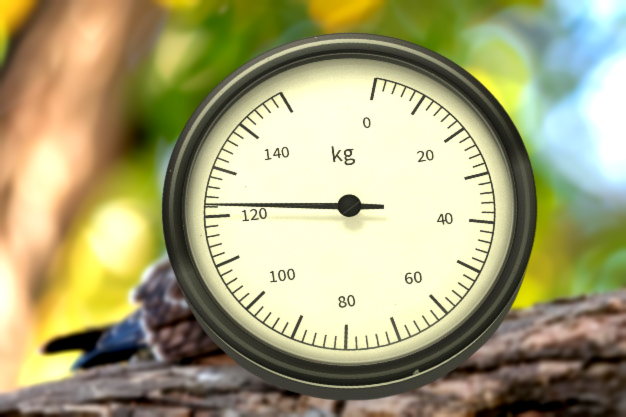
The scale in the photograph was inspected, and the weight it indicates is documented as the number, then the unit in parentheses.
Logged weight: 122 (kg)
